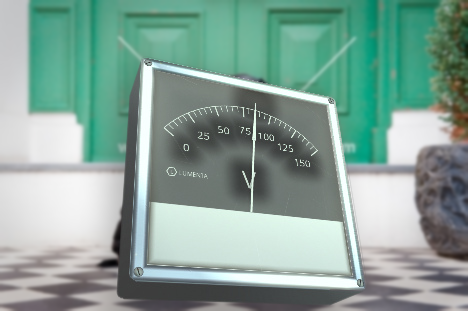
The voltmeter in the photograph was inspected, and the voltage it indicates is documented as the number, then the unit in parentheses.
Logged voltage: 85 (V)
